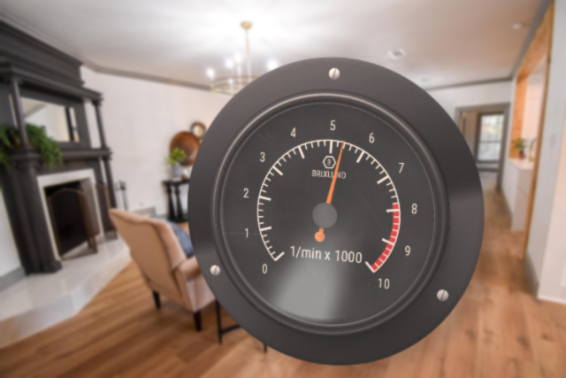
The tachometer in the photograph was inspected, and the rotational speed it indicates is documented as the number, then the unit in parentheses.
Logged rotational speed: 5400 (rpm)
